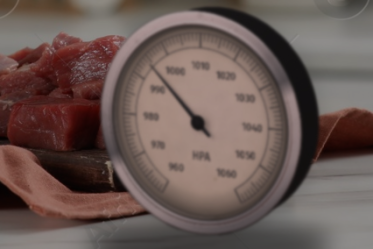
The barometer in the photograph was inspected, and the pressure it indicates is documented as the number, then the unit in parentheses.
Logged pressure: 995 (hPa)
